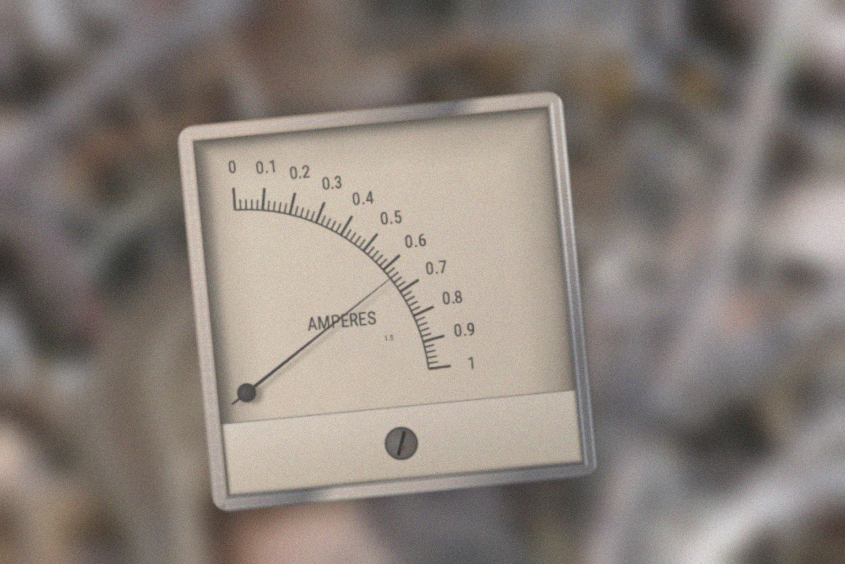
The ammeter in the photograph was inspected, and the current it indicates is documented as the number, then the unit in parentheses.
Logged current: 0.64 (A)
